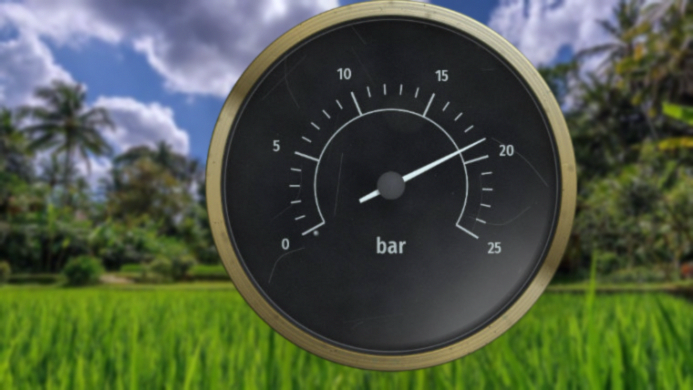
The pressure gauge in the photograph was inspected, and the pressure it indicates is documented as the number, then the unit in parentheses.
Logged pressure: 19 (bar)
